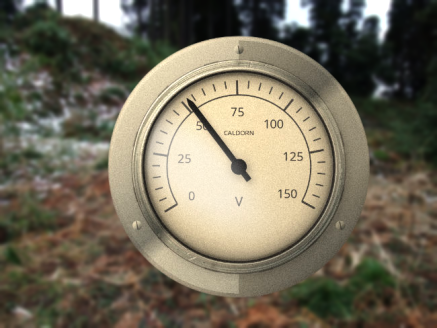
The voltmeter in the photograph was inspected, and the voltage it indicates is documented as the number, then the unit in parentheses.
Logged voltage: 52.5 (V)
